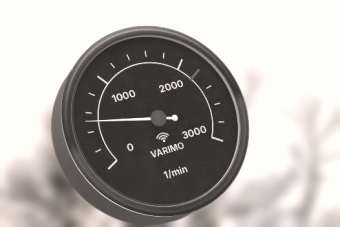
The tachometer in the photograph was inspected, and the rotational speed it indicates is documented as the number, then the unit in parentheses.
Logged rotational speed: 500 (rpm)
